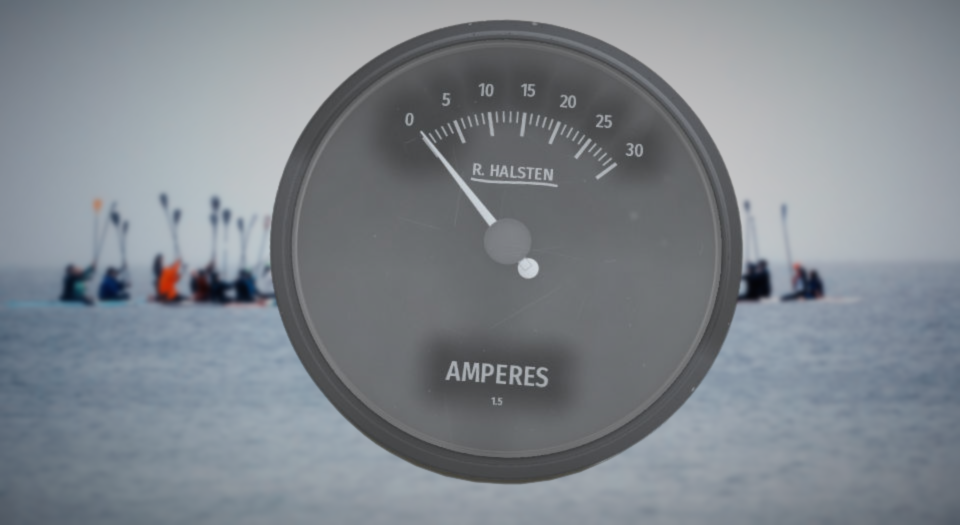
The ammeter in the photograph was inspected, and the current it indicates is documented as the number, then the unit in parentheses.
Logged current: 0 (A)
